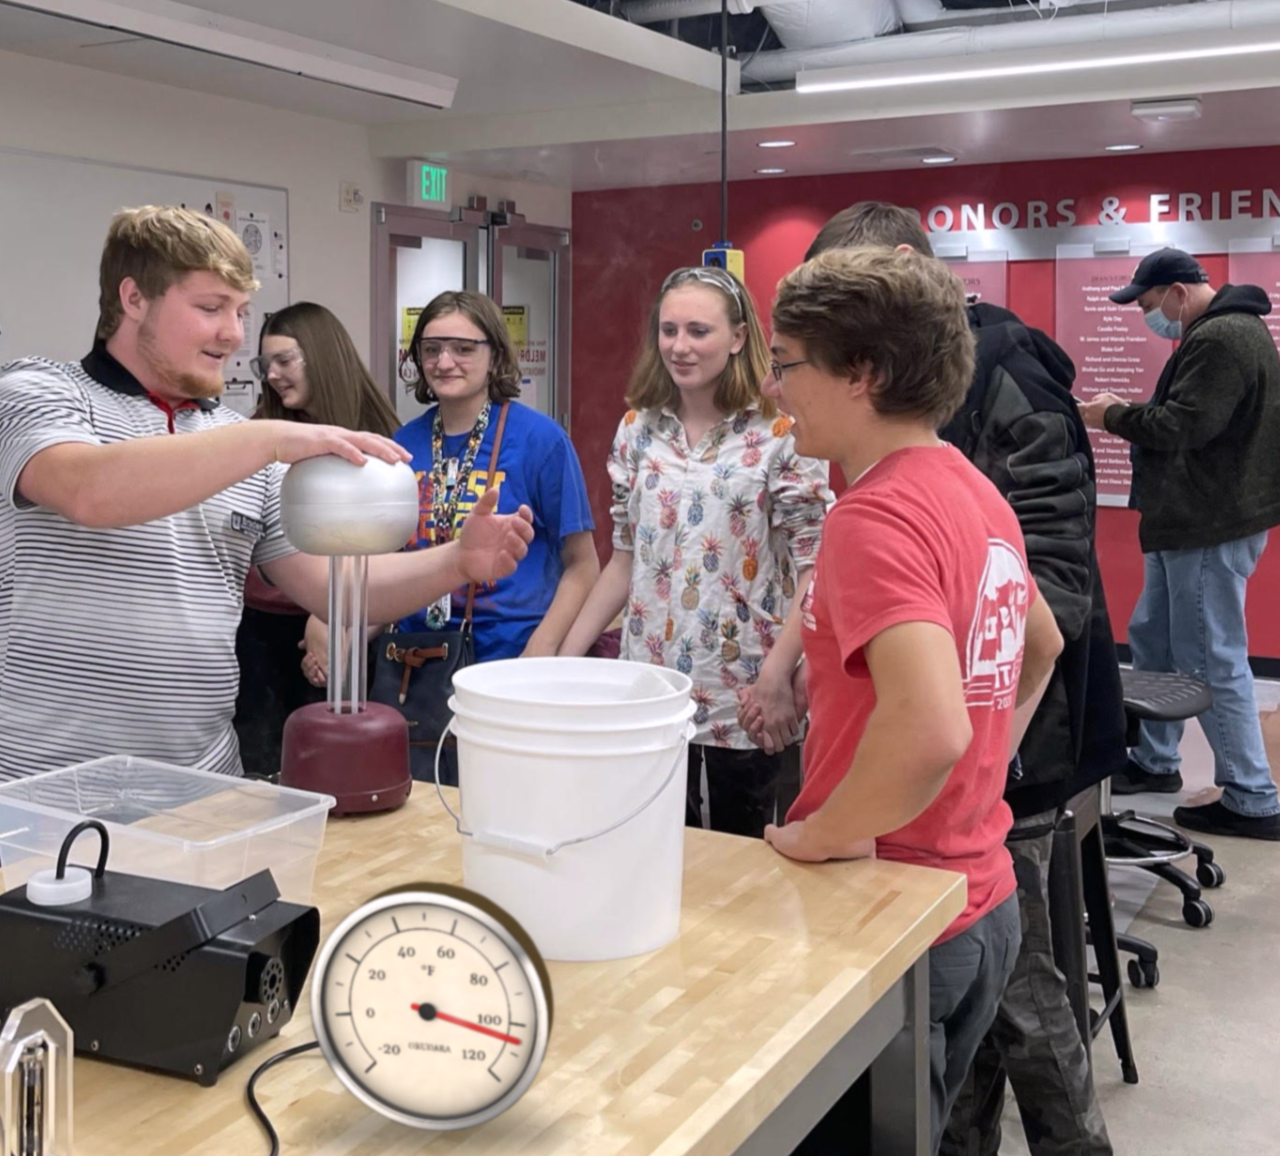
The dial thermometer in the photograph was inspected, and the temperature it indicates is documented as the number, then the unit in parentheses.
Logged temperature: 105 (°F)
